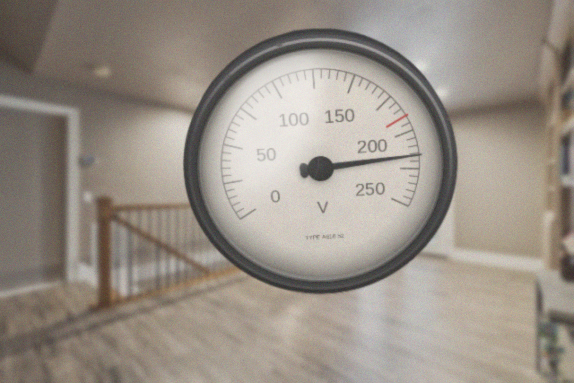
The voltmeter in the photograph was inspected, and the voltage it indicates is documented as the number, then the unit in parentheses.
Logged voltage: 215 (V)
